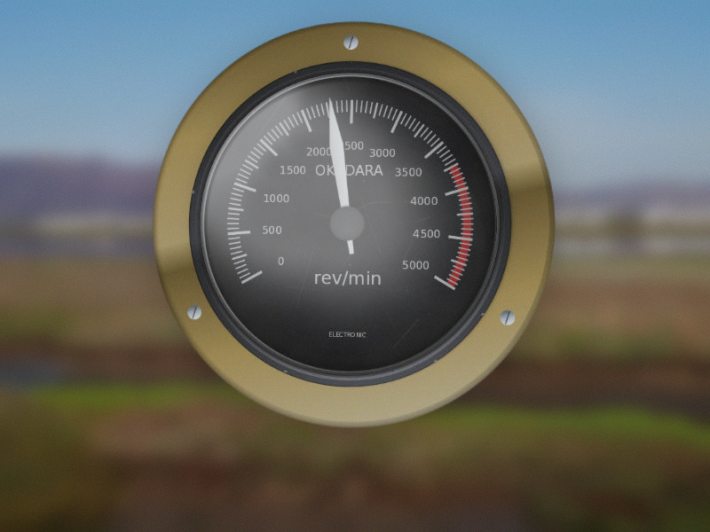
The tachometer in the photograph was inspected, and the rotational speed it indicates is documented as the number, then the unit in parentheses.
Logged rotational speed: 2300 (rpm)
